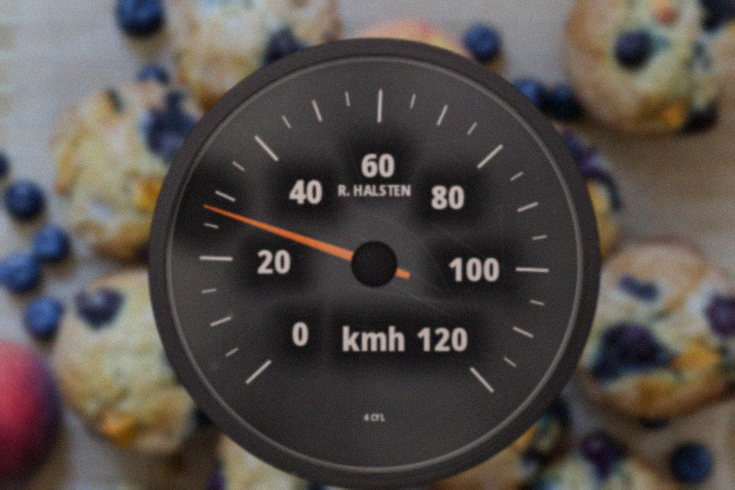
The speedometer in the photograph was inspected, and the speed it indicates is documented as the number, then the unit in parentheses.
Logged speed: 27.5 (km/h)
